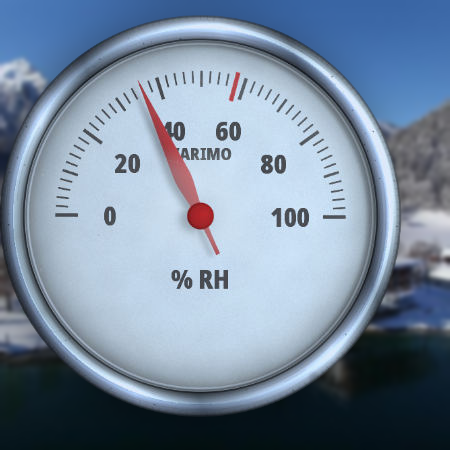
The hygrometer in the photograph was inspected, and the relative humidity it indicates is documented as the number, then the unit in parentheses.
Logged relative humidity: 36 (%)
